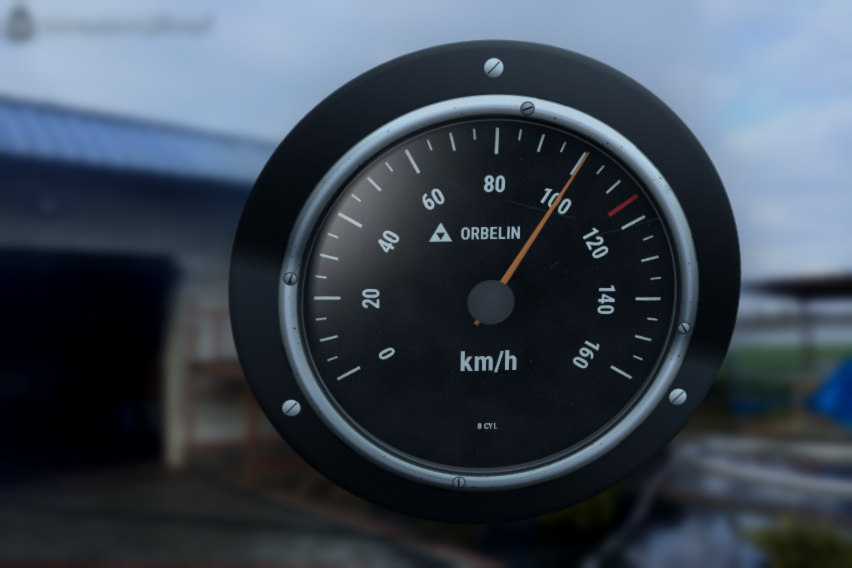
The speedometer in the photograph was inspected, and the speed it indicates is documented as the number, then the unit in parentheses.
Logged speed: 100 (km/h)
